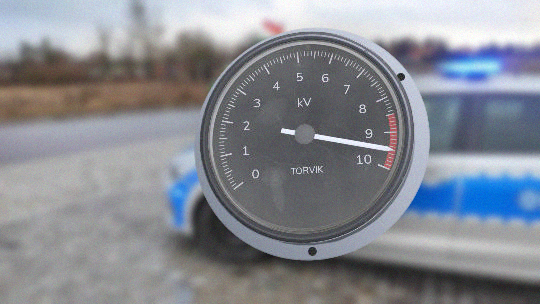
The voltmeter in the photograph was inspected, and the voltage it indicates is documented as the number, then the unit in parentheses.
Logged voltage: 9.5 (kV)
